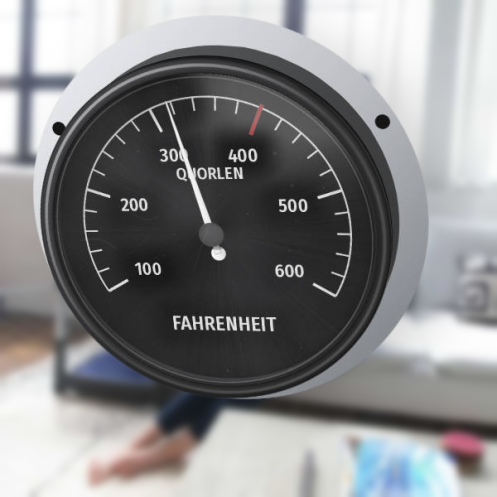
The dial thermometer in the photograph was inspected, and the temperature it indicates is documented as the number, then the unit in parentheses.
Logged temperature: 320 (°F)
